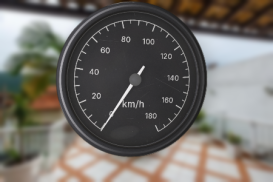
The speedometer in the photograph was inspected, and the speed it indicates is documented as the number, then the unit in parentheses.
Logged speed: 0 (km/h)
